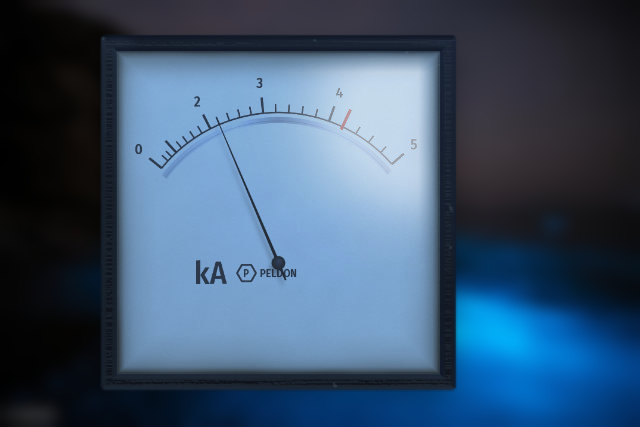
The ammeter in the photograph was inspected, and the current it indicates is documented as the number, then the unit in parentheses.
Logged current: 2.2 (kA)
